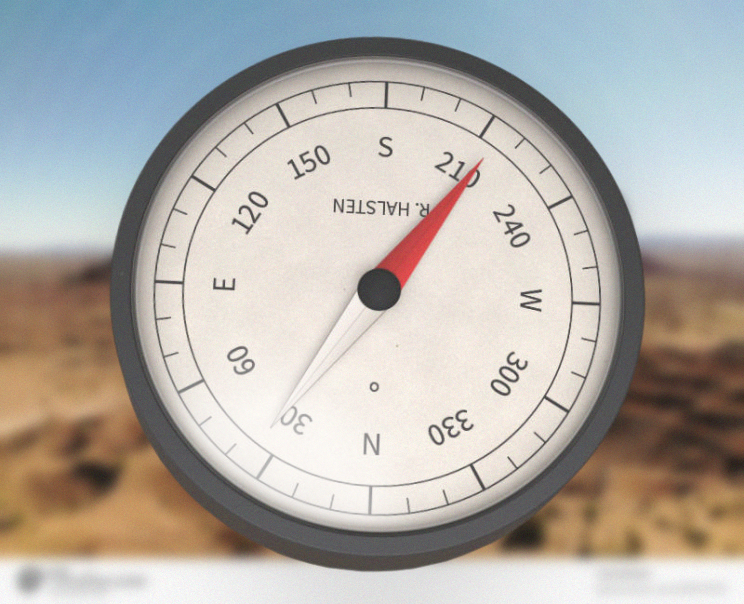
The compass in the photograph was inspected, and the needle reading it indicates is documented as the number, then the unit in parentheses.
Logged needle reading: 215 (°)
